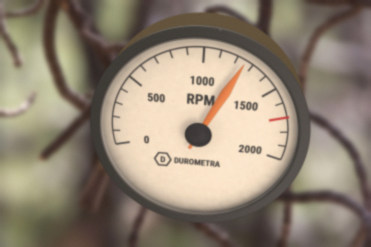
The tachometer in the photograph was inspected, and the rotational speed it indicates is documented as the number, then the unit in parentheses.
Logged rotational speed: 1250 (rpm)
